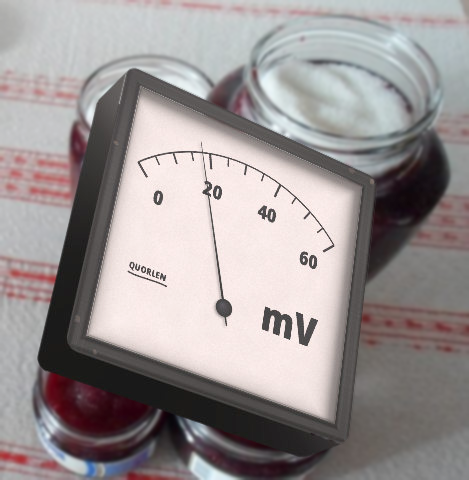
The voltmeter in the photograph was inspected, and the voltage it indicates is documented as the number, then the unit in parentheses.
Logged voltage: 17.5 (mV)
